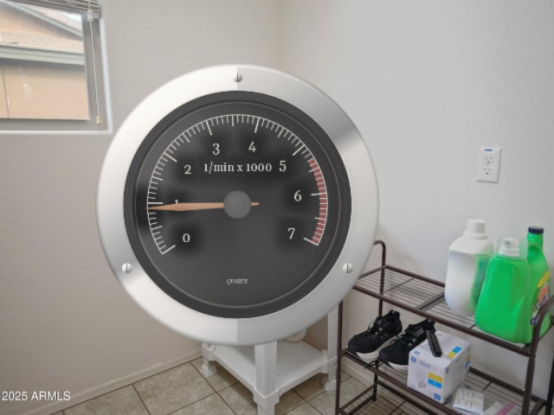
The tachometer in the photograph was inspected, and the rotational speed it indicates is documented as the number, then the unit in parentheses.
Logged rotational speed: 900 (rpm)
